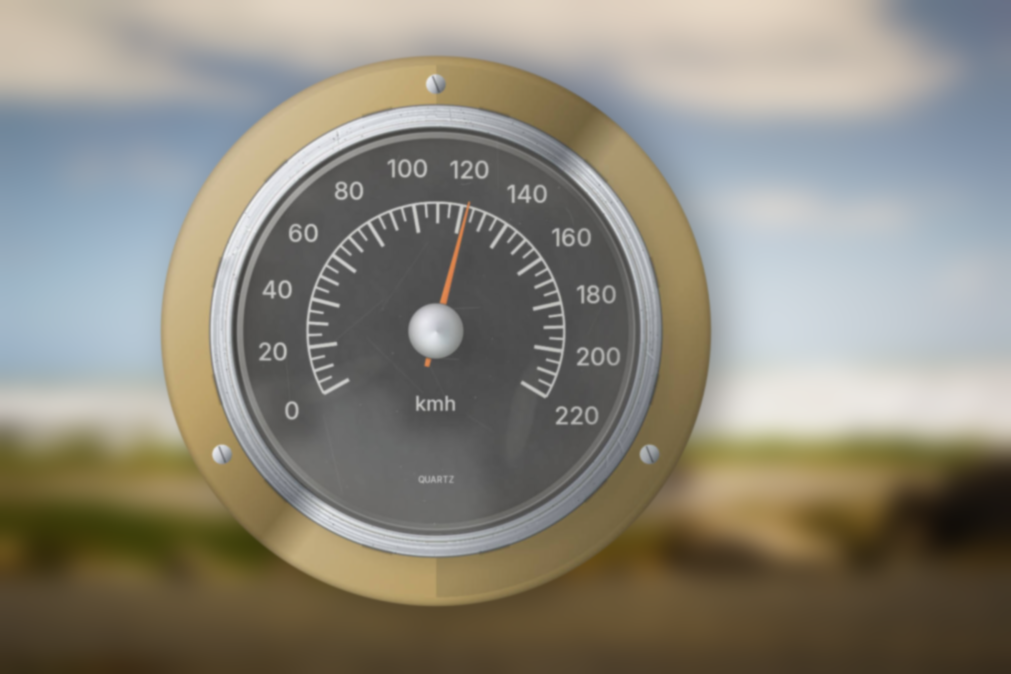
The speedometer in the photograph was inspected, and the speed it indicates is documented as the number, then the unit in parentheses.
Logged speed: 122.5 (km/h)
